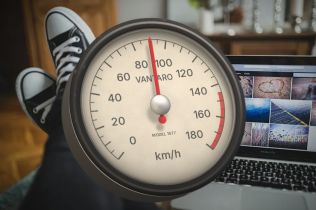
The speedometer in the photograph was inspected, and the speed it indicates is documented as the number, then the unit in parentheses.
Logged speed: 90 (km/h)
